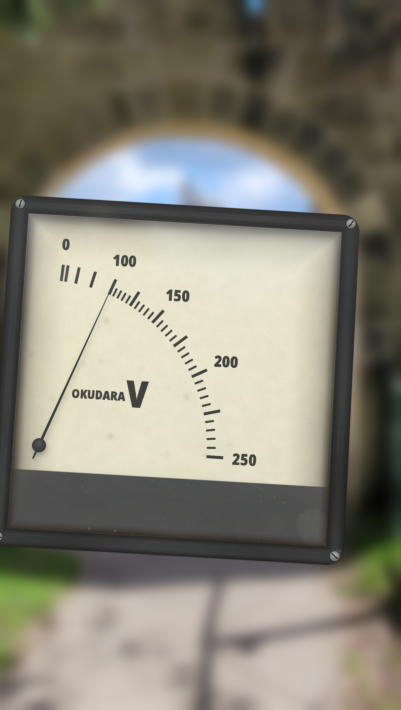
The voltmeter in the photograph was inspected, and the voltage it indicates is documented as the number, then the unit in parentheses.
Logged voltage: 100 (V)
